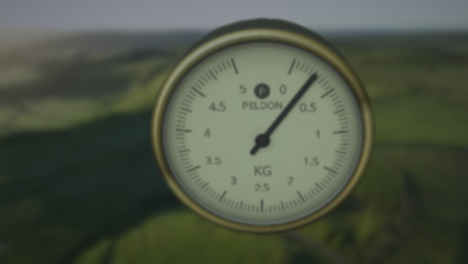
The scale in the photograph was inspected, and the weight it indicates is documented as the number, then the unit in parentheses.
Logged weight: 0.25 (kg)
